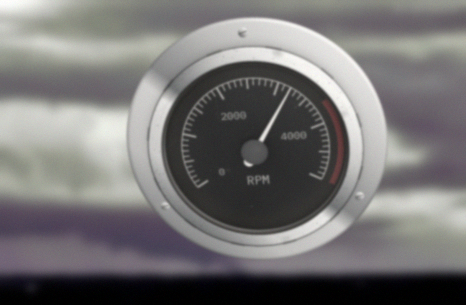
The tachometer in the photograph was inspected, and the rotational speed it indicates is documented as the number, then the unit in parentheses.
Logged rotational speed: 3200 (rpm)
